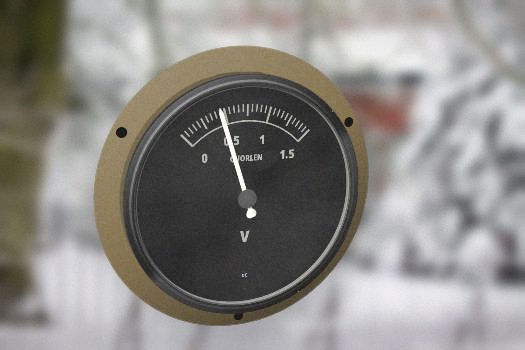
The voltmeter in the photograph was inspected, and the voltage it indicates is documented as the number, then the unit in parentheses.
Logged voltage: 0.45 (V)
